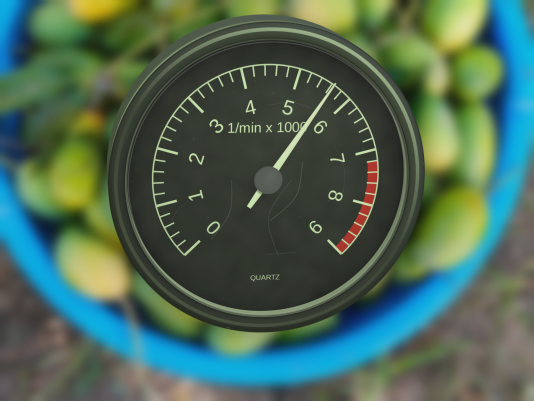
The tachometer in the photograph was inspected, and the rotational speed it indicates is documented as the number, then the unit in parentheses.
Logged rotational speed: 5600 (rpm)
